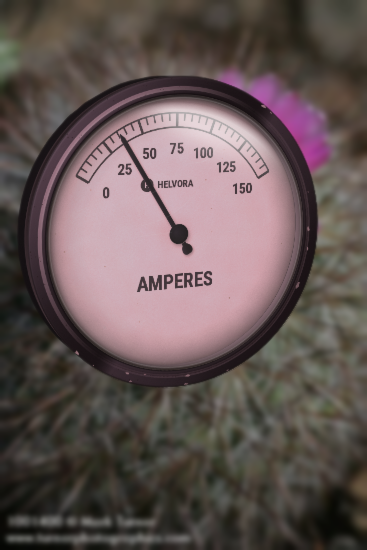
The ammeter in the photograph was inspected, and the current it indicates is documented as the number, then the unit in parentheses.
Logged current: 35 (A)
